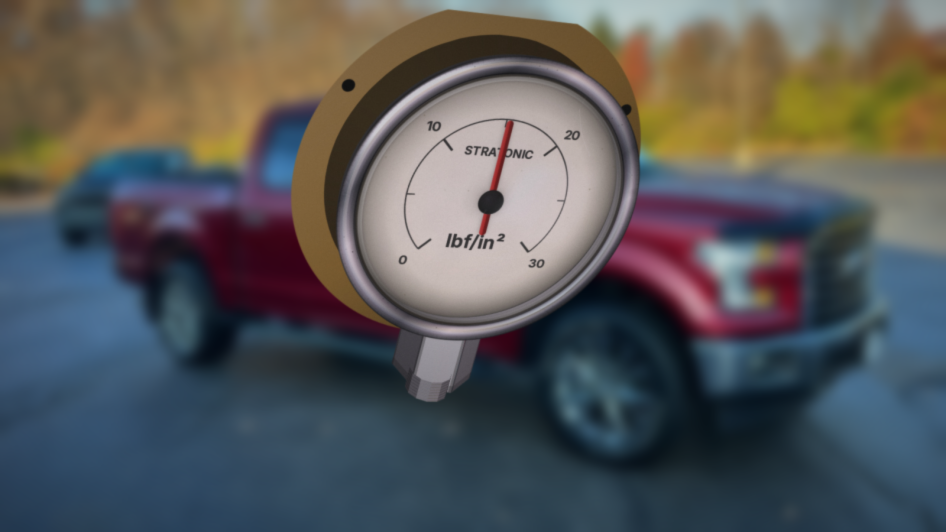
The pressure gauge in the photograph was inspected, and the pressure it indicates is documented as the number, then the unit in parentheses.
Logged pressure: 15 (psi)
